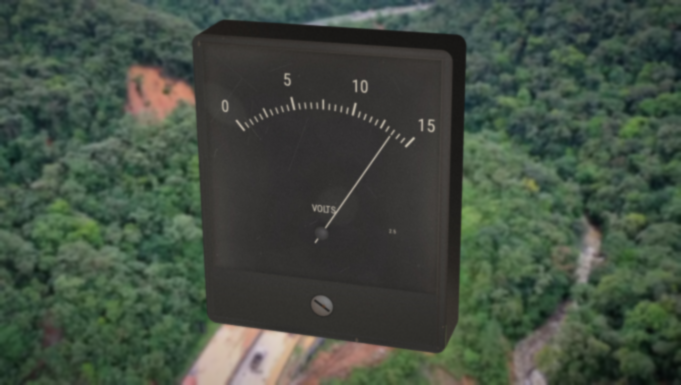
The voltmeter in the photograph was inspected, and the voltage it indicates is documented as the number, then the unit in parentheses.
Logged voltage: 13.5 (V)
